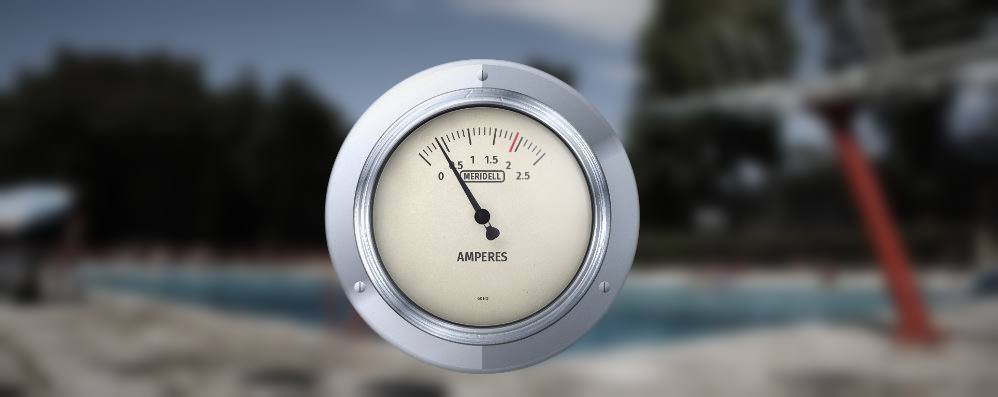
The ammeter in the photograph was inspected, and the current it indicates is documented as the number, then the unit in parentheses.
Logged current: 0.4 (A)
